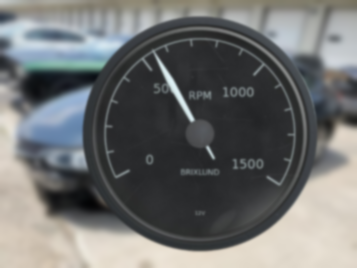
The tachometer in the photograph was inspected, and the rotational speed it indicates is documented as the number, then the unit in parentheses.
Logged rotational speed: 550 (rpm)
